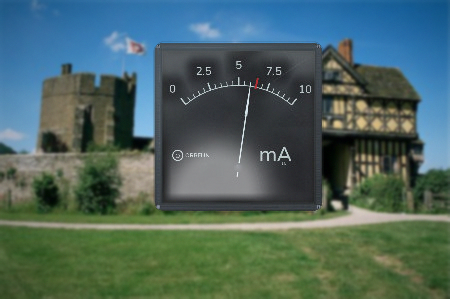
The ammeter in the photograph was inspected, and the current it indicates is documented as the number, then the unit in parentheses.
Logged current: 6 (mA)
